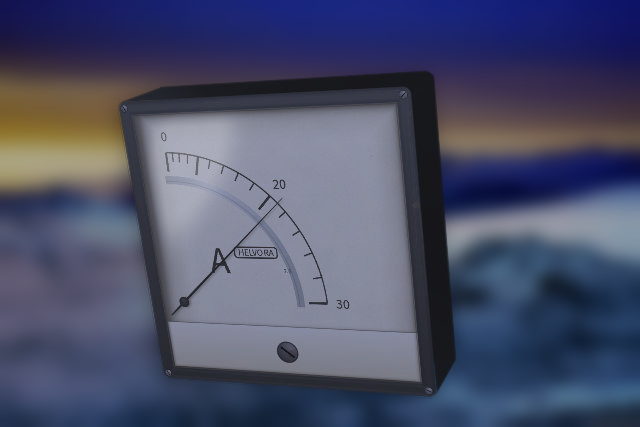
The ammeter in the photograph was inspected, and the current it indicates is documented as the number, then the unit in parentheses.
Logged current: 21 (A)
